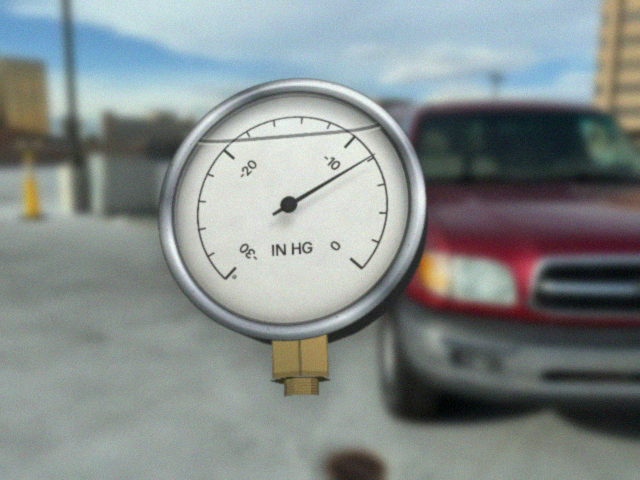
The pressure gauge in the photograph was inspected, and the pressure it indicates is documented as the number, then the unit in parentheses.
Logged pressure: -8 (inHg)
